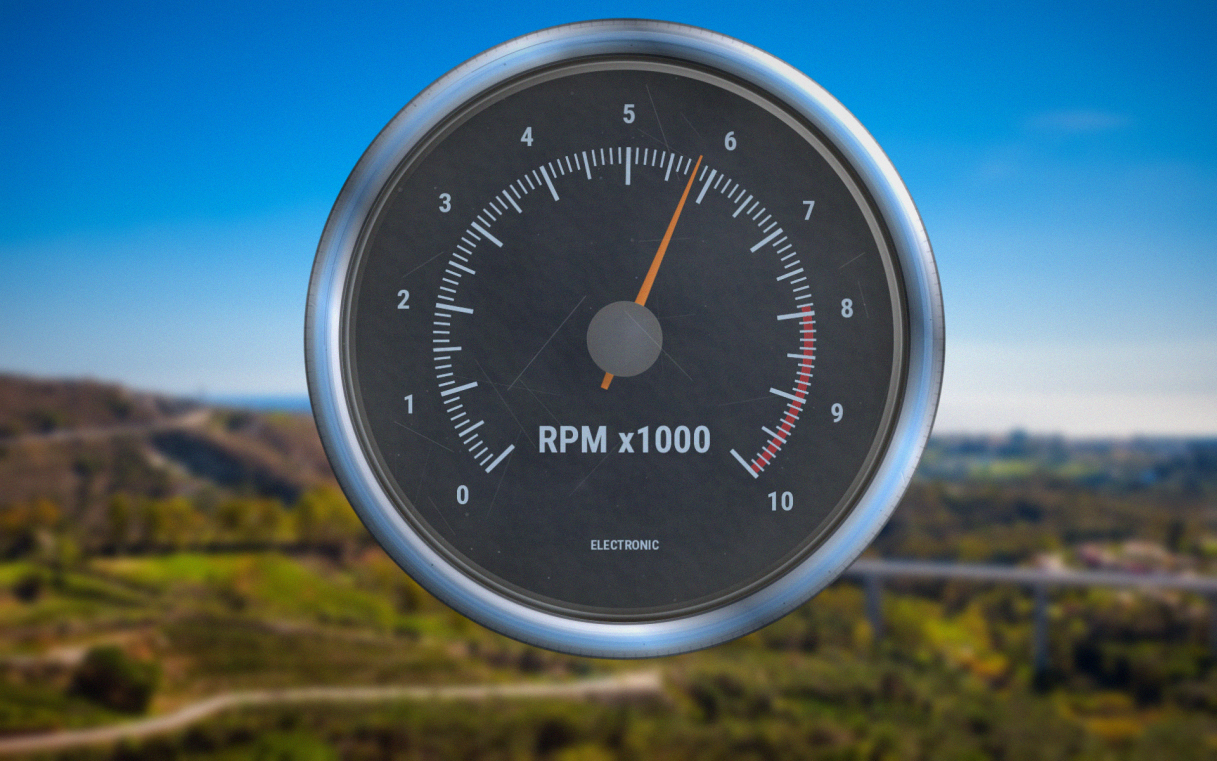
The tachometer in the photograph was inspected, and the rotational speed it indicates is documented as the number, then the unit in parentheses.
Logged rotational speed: 5800 (rpm)
